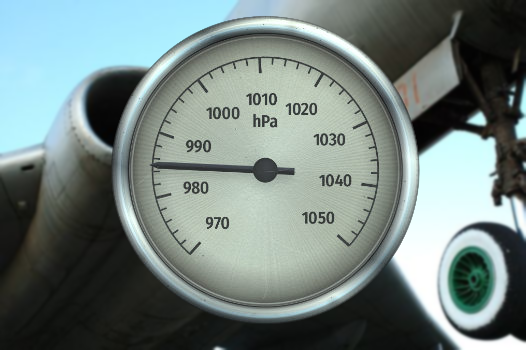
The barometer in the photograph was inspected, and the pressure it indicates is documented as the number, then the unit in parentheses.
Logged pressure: 985 (hPa)
